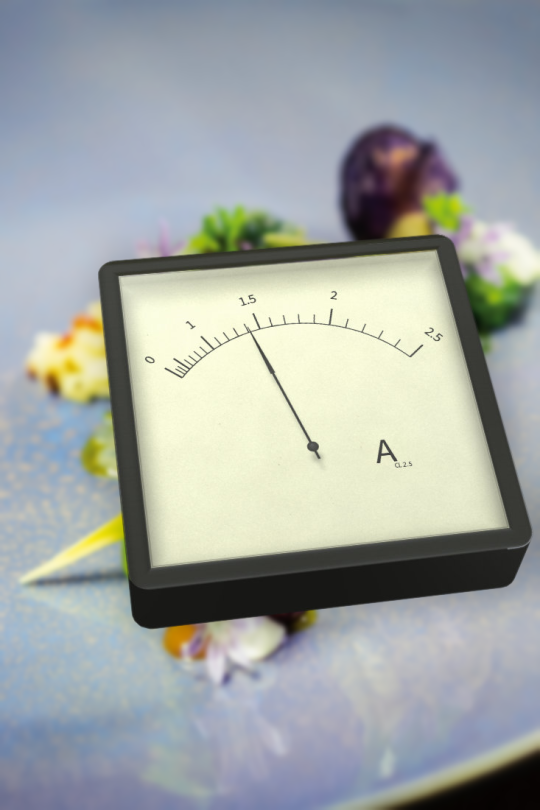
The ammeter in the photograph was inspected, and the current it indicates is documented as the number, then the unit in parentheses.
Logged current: 1.4 (A)
